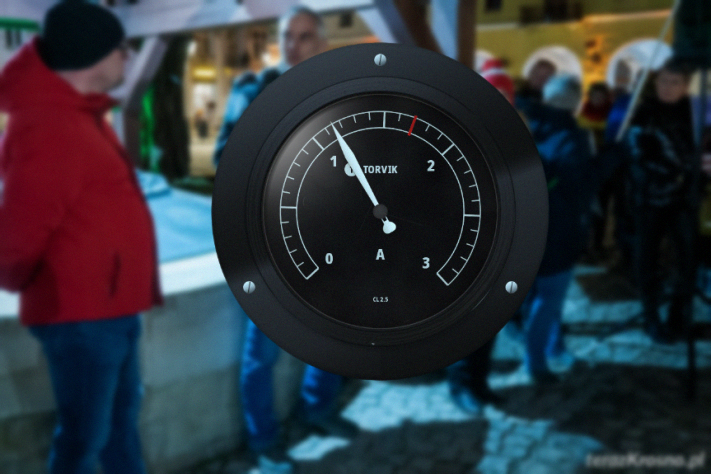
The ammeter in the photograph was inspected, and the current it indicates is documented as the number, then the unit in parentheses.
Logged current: 1.15 (A)
